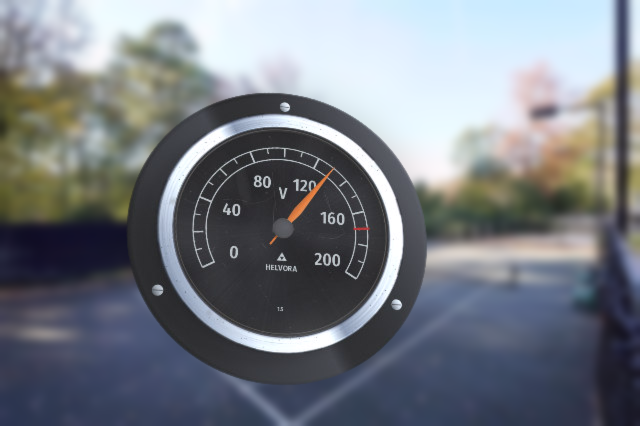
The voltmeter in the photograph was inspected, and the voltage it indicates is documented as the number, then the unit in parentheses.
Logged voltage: 130 (V)
